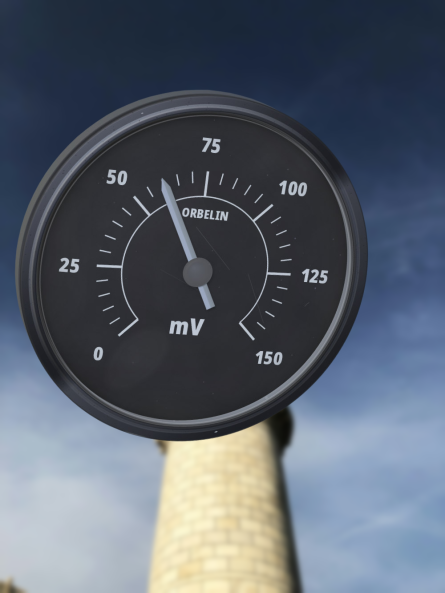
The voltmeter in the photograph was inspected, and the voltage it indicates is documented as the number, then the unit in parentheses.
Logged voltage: 60 (mV)
